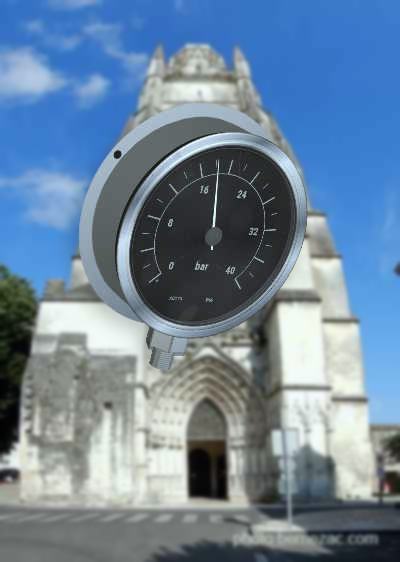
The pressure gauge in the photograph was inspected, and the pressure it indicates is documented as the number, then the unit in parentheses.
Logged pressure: 18 (bar)
